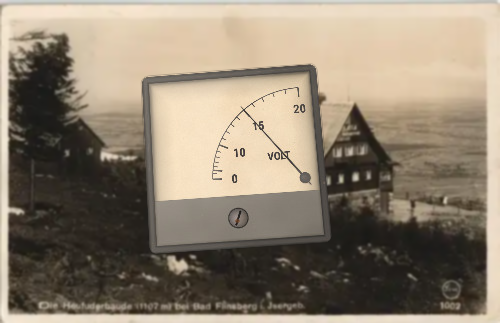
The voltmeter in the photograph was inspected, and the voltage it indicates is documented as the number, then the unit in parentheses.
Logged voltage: 15 (V)
